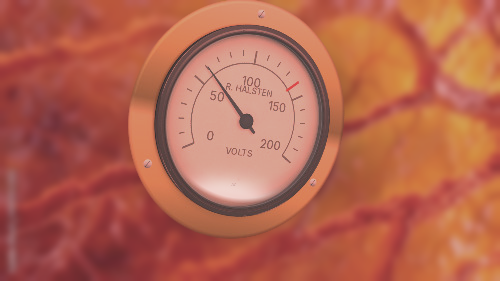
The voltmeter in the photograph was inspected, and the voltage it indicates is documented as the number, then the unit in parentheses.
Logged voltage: 60 (V)
